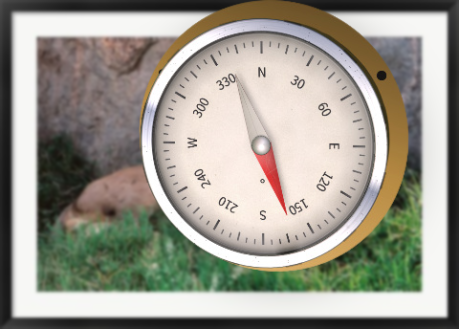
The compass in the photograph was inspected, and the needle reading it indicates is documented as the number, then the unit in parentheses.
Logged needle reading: 160 (°)
